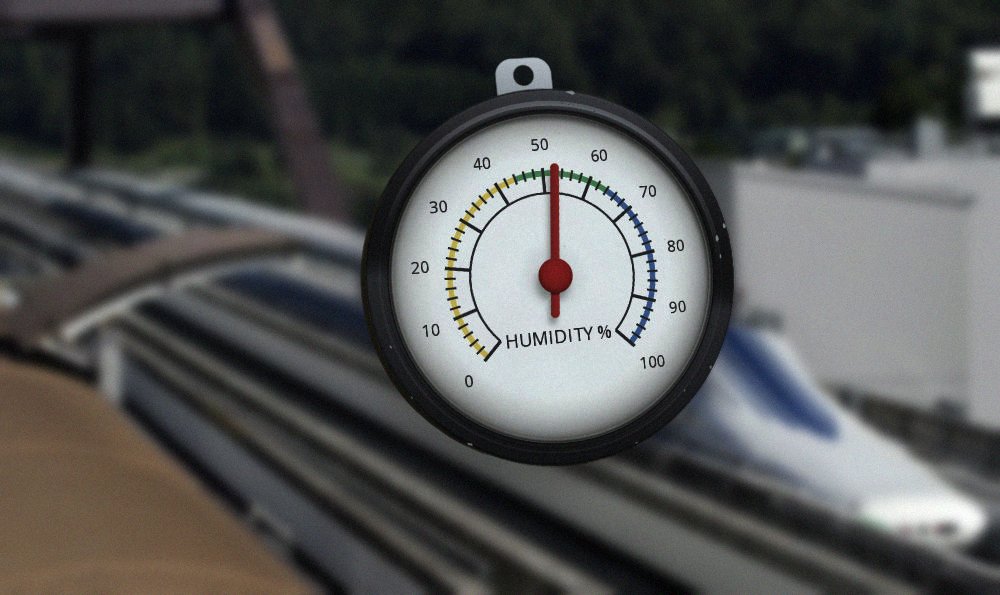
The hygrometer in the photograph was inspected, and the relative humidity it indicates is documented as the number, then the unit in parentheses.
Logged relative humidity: 52 (%)
